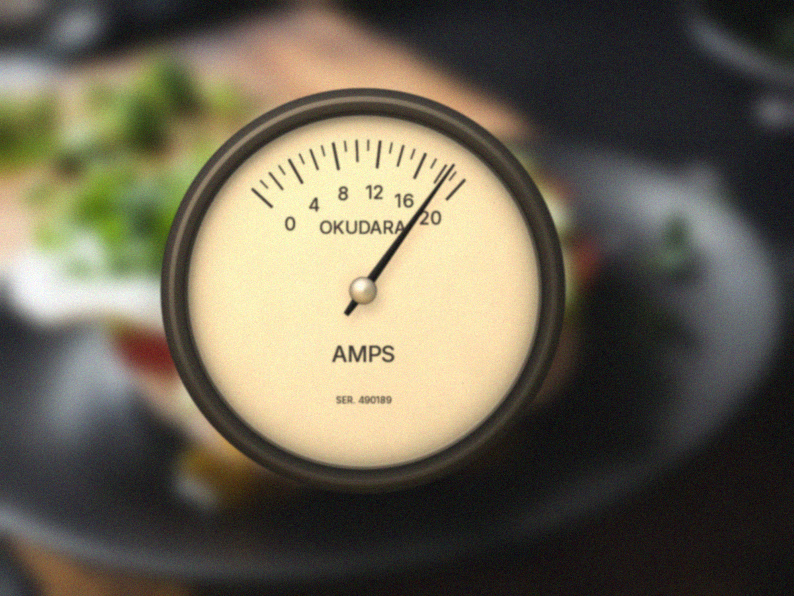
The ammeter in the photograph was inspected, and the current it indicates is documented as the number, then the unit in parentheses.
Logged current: 18.5 (A)
